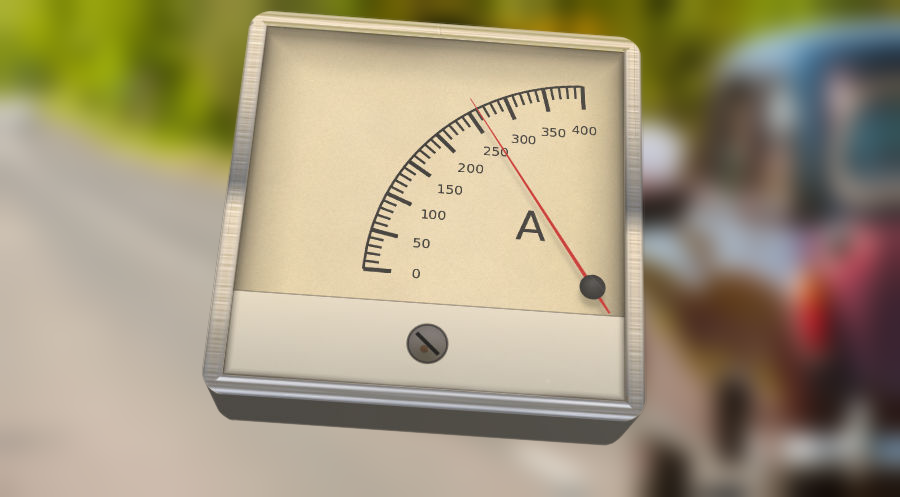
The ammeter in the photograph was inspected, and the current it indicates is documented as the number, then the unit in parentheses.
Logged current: 260 (A)
